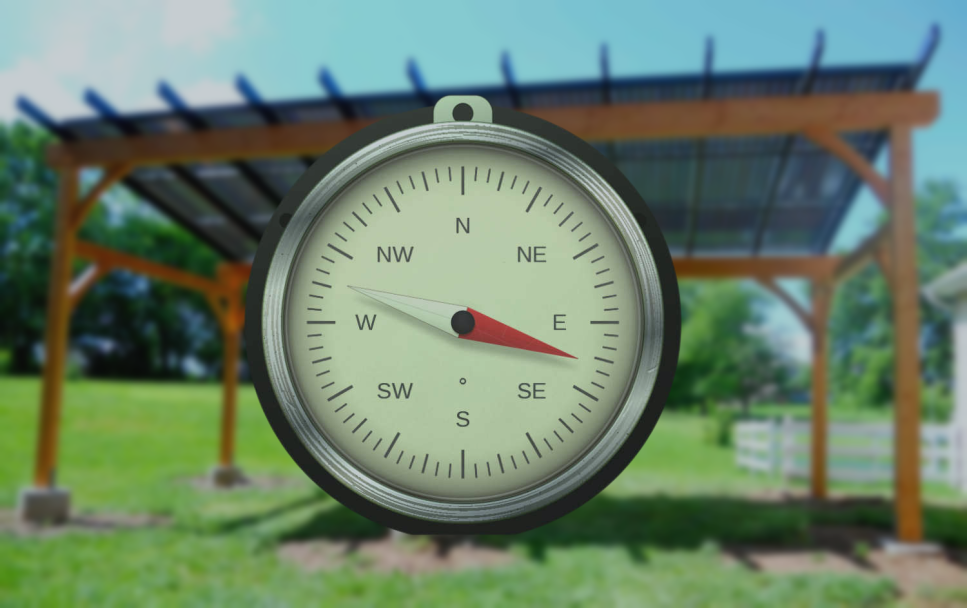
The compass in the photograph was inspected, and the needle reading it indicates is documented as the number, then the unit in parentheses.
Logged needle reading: 107.5 (°)
